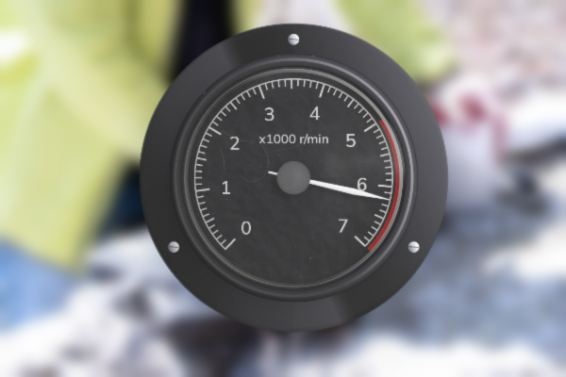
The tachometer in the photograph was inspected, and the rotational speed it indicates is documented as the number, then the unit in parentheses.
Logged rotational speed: 6200 (rpm)
